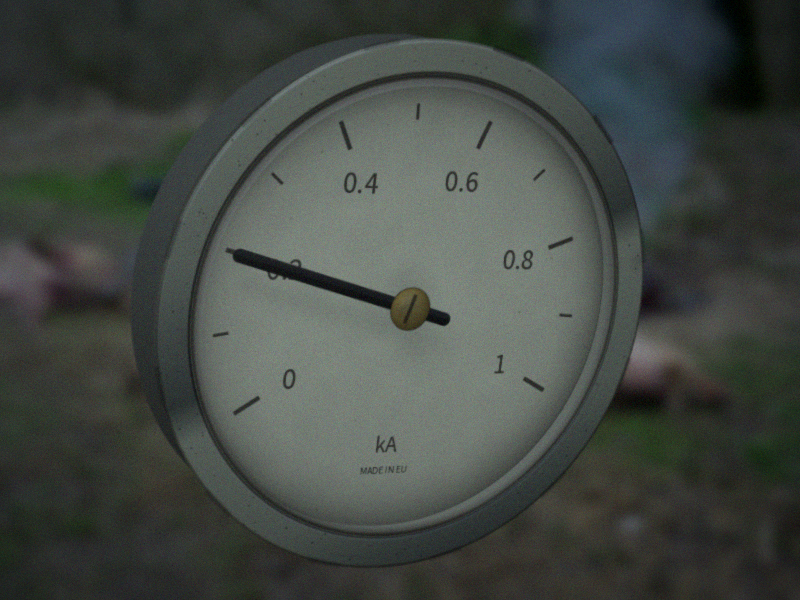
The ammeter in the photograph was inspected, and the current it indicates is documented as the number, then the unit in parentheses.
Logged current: 0.2 (kA)
